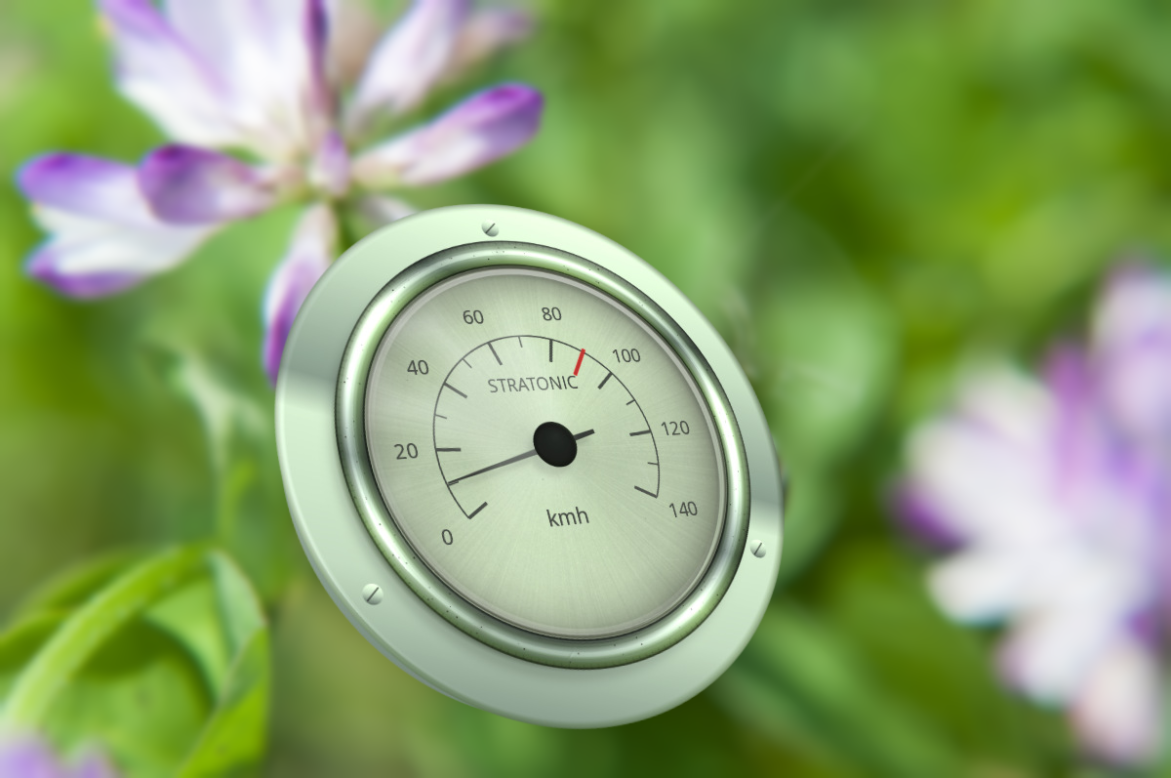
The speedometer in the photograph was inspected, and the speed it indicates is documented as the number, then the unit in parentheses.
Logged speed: 10 (km/h)
